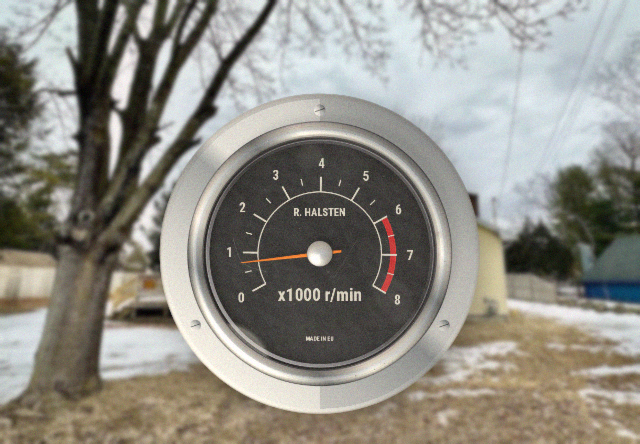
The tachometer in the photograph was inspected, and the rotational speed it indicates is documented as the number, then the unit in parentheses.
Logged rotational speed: 750 (rpm)
